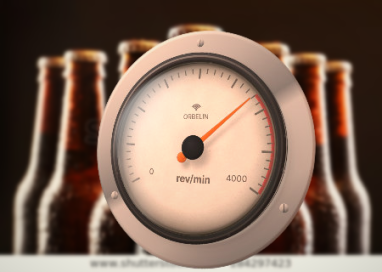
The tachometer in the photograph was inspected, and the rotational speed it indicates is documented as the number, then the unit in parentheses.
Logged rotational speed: 2800 (rpm)
